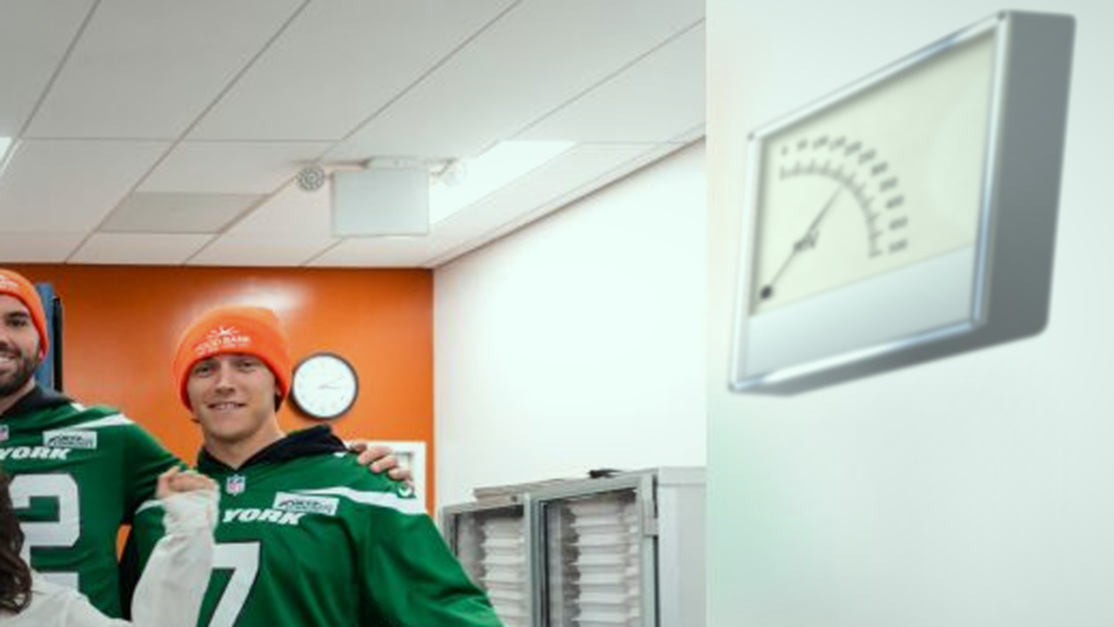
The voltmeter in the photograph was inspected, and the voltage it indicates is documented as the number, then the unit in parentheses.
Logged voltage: 250 (mV)
